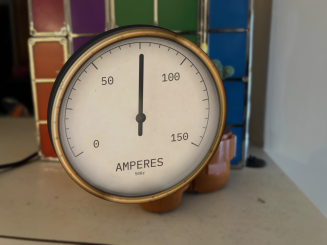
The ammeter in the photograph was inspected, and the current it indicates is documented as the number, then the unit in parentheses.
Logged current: 75 (A)
